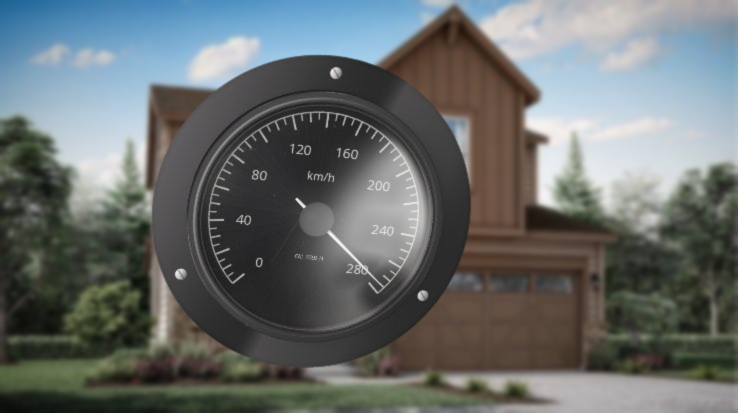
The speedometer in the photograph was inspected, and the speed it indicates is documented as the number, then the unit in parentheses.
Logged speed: 275 (km/h)
